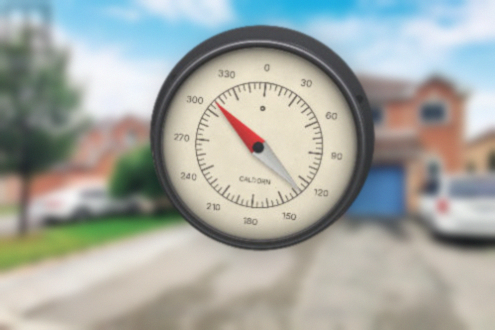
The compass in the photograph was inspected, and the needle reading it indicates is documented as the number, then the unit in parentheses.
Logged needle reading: 310 (°)
